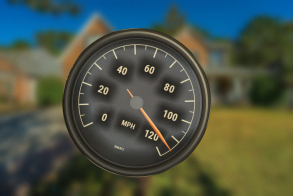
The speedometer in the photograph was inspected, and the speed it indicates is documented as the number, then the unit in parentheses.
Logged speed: 115 (mph)
